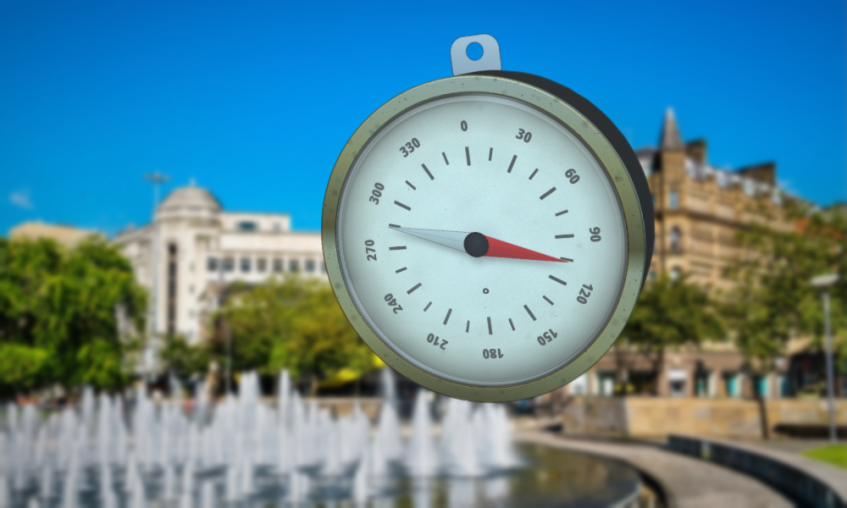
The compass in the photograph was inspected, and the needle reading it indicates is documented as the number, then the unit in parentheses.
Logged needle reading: 105 (°)
